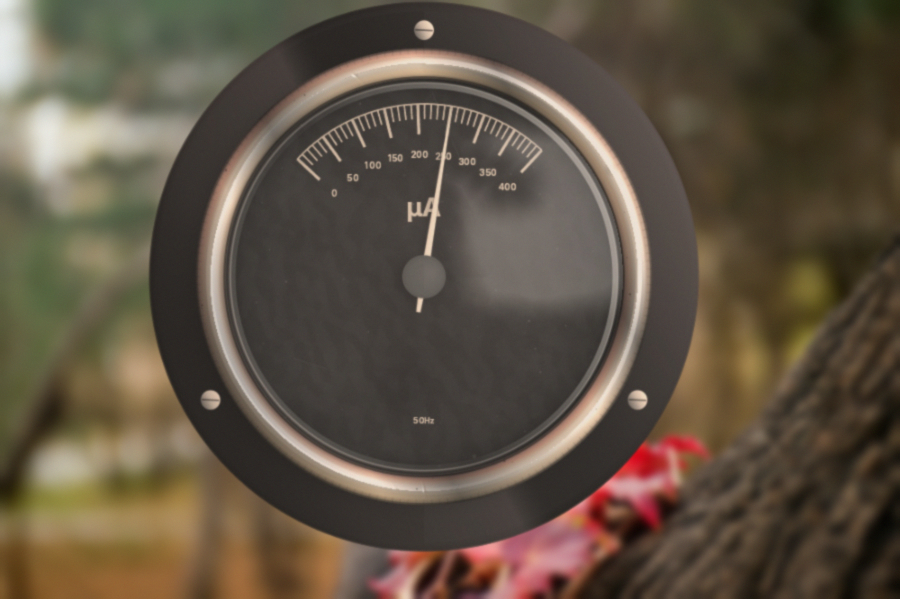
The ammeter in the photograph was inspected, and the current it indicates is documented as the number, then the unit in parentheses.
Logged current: 250 (µA)
